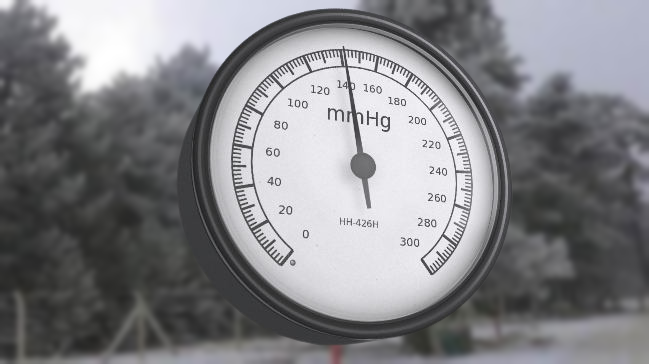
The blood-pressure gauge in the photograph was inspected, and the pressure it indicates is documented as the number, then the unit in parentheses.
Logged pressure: 140 (mmHg)
